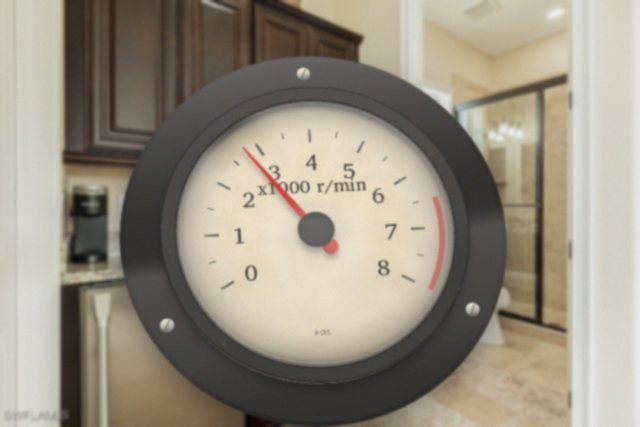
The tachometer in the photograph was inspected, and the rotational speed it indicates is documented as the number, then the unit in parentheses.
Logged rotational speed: 2750 (rpm)
